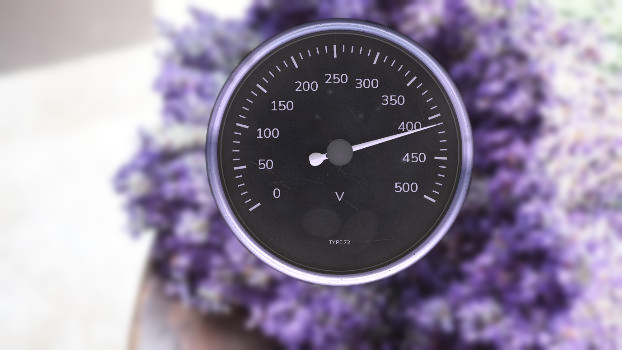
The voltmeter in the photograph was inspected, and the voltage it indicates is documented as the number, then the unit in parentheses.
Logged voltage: 410 (V)
